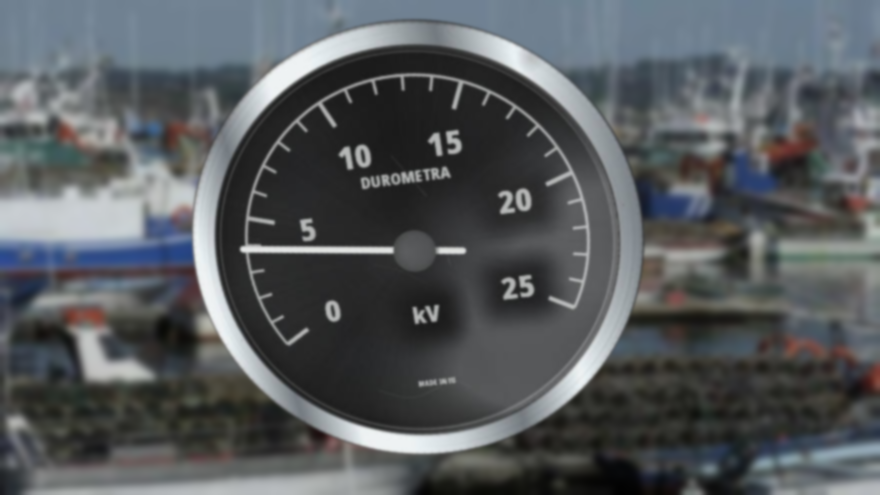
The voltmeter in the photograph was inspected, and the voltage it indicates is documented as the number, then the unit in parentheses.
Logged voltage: 4 (kV)
